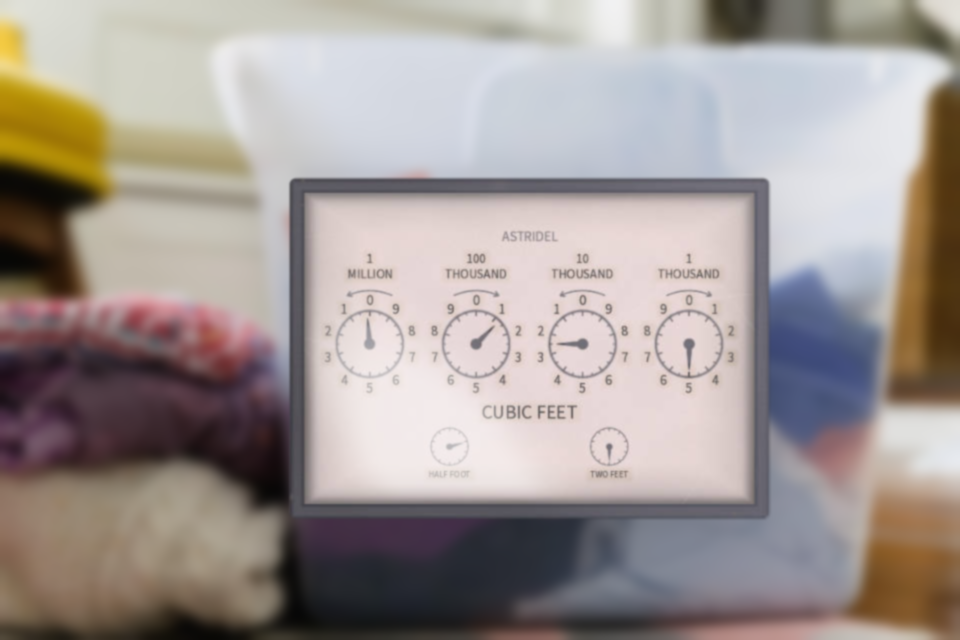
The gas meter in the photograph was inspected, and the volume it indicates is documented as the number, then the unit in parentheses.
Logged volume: 12500 (ft³)
